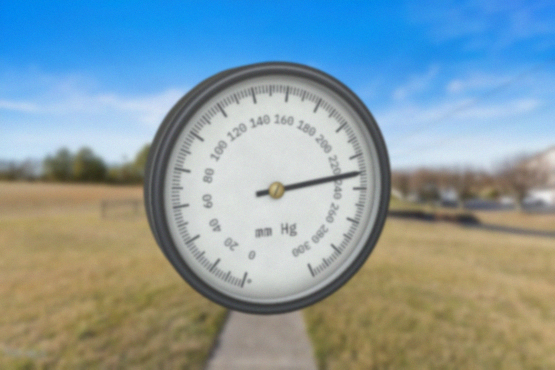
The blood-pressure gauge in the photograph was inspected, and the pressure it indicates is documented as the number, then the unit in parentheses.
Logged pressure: 230 (mmHg)
